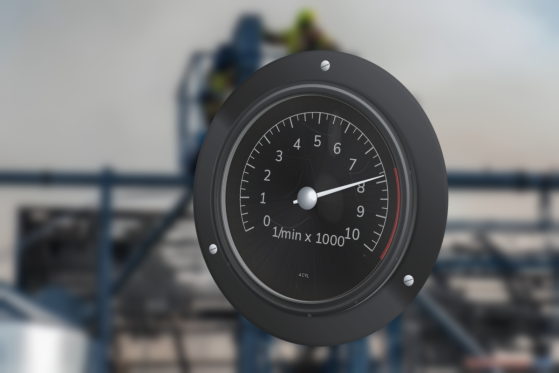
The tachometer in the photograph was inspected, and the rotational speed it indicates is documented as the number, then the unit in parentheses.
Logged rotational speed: 7875 (rpm)
